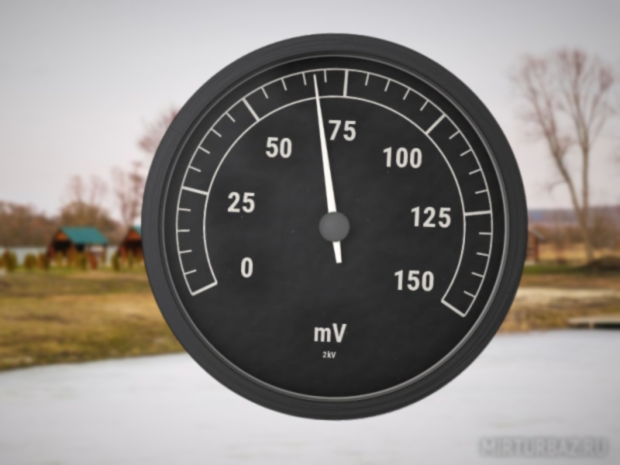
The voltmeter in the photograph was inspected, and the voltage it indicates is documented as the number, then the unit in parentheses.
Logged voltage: 67.5 (mV)
